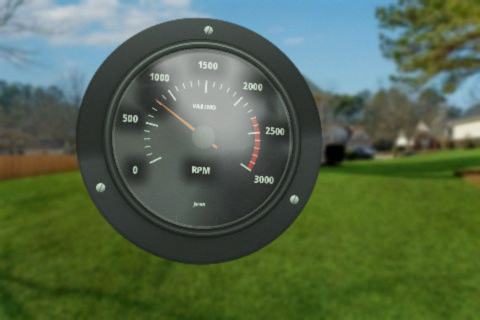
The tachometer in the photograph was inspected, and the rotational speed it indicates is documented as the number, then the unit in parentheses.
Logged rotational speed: 800 (rpm)
